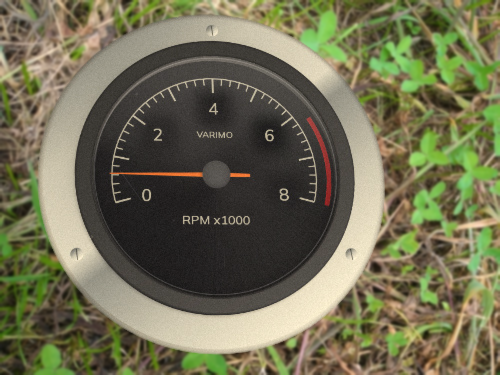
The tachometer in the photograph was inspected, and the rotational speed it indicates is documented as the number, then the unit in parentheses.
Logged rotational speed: 600 (rpm)
